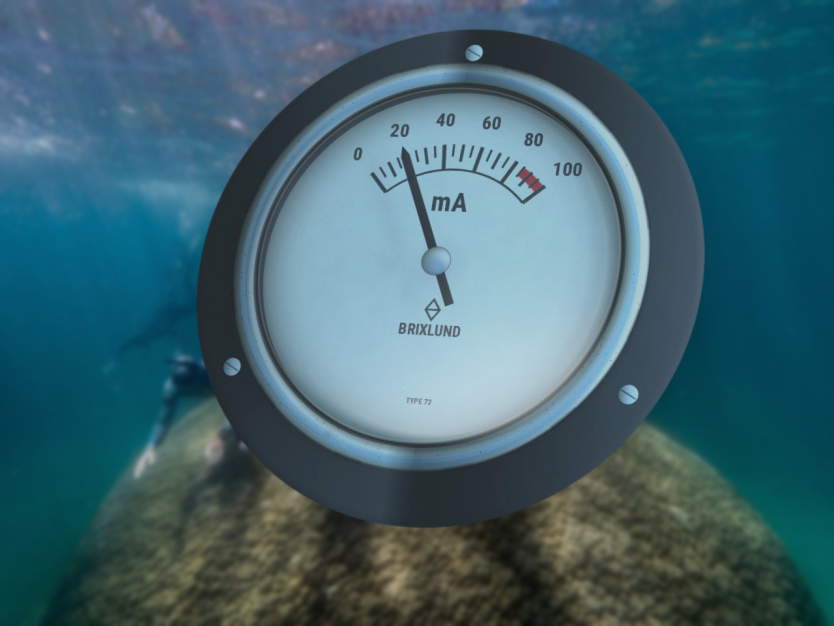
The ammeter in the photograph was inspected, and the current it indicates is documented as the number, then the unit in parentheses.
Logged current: 20 (mA)
